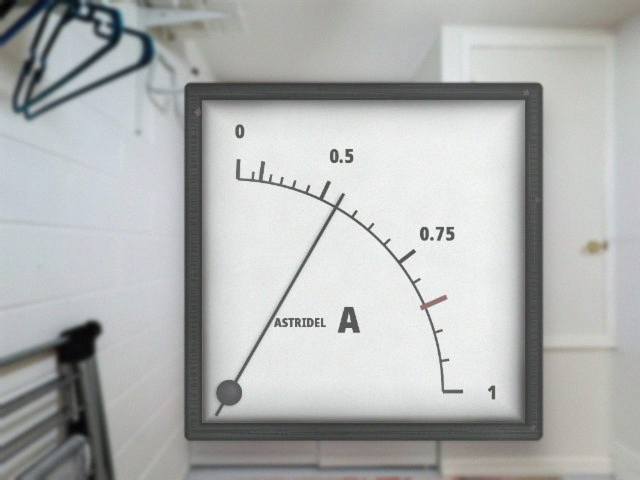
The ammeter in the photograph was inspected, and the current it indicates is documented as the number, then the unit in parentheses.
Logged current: 0.55 (A)
